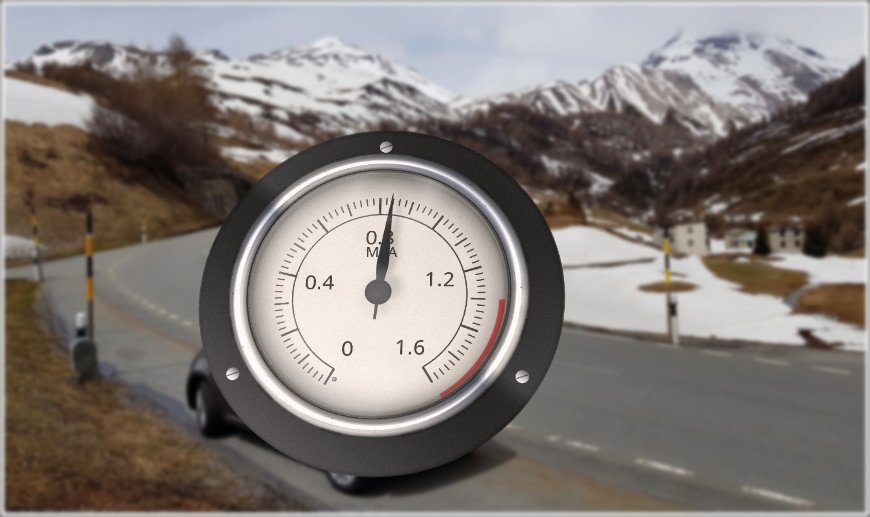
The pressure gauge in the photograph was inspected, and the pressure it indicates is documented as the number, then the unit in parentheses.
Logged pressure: 0.84 (MPa)
